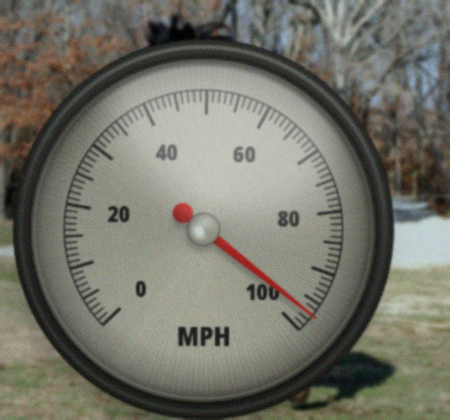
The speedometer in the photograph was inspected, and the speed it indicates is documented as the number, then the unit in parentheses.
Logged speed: 97 (mph)
